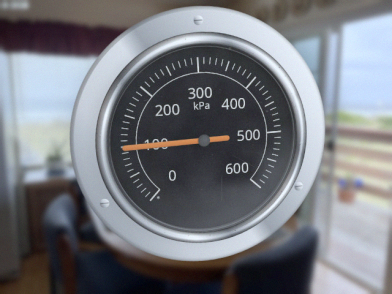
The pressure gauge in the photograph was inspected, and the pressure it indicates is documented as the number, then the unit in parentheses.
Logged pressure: 100 (kPa)
